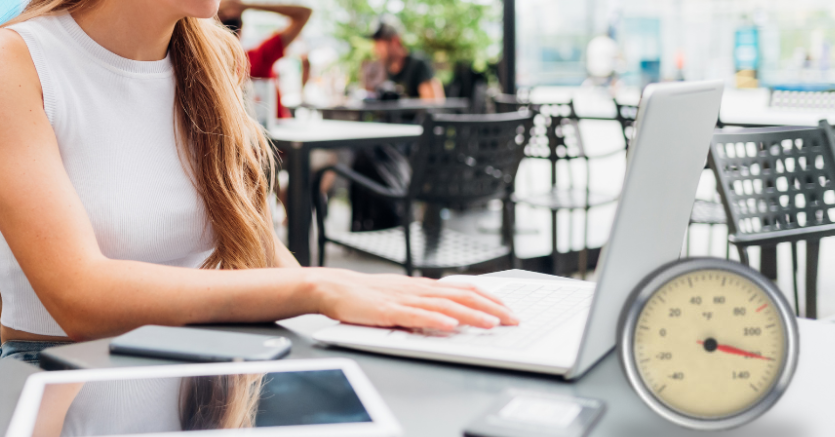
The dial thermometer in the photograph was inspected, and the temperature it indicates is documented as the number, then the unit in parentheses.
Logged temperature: 120 (°F)
